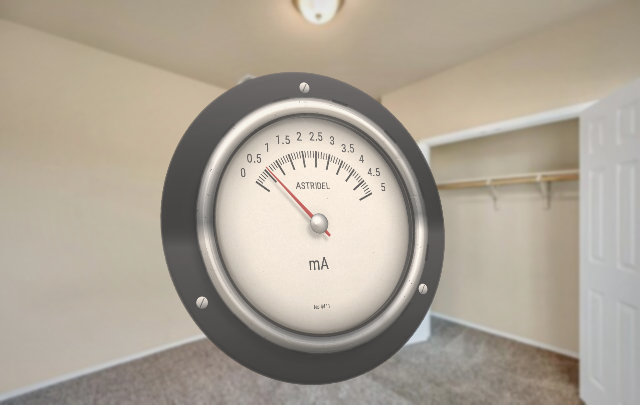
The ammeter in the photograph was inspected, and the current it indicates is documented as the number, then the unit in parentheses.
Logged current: 0.5 (mA)
